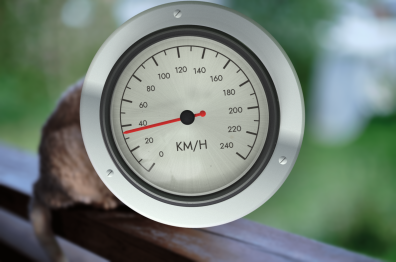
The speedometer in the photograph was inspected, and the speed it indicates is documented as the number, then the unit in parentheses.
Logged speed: 35 (km/h)
